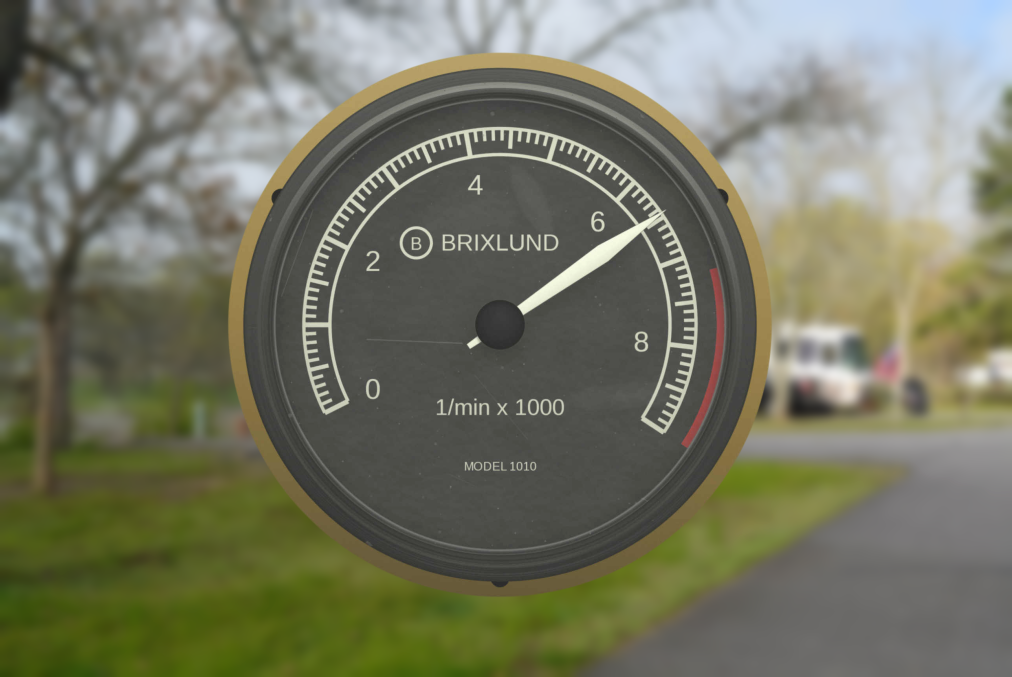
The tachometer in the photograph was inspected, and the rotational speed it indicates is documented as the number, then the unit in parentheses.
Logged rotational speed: 6450 (rpm)
